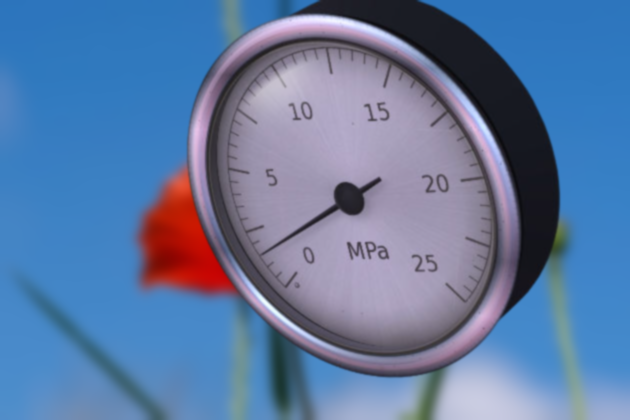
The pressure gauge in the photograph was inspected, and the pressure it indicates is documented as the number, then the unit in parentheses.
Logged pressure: 1.5 (MPa)
